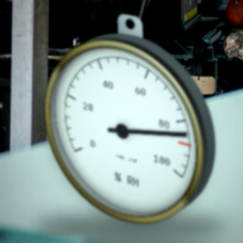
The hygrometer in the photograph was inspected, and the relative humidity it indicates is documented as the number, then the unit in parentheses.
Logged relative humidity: 84 (%)
